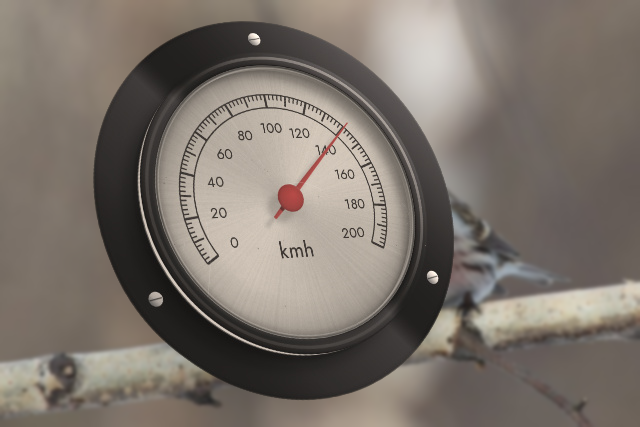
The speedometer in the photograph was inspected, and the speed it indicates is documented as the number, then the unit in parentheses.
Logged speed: 140 (km/h)
